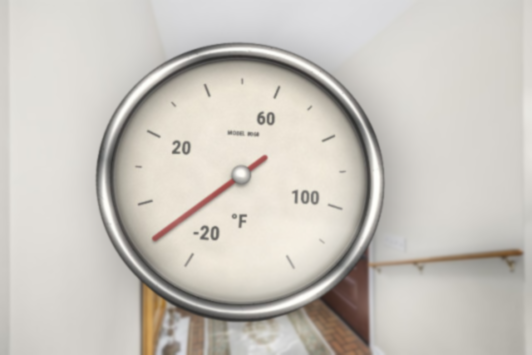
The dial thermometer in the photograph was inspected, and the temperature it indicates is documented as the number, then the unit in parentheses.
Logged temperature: -10 (°F)
